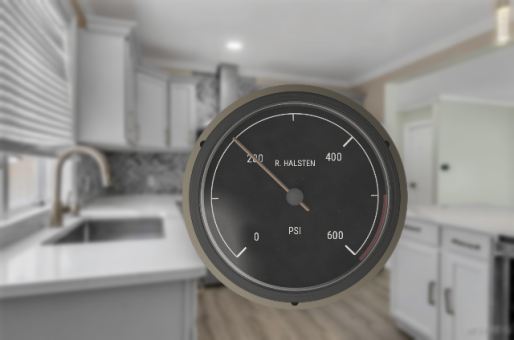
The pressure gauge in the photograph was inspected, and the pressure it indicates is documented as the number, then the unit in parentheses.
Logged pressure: 200 (psi)
